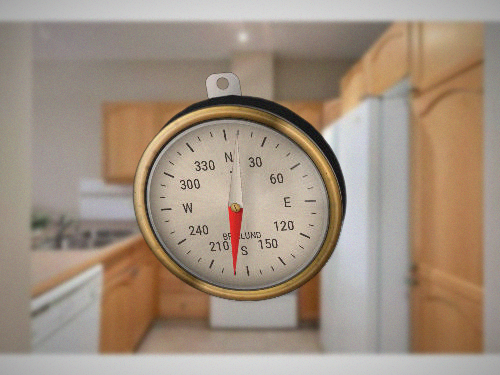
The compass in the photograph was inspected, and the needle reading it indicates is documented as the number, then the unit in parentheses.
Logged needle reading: 190 (°)
